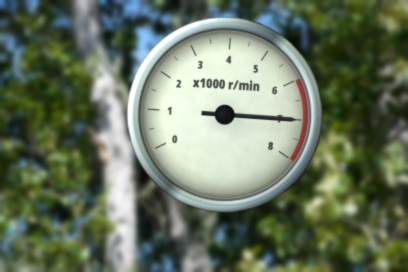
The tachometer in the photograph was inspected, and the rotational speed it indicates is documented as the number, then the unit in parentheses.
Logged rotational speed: 7000 (rpm)
